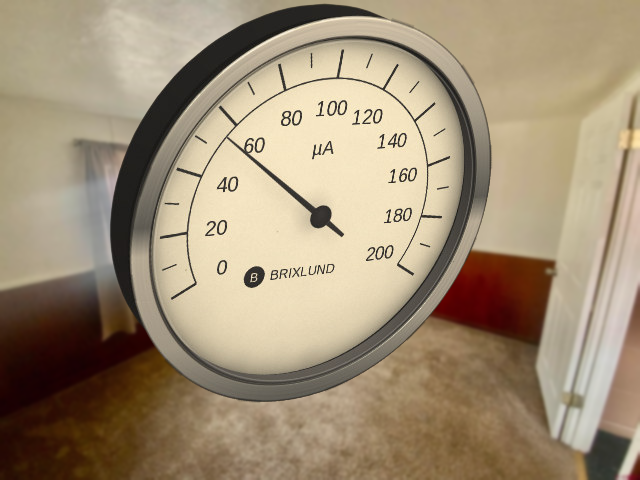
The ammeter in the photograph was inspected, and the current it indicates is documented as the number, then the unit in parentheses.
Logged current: 55 (µA)
